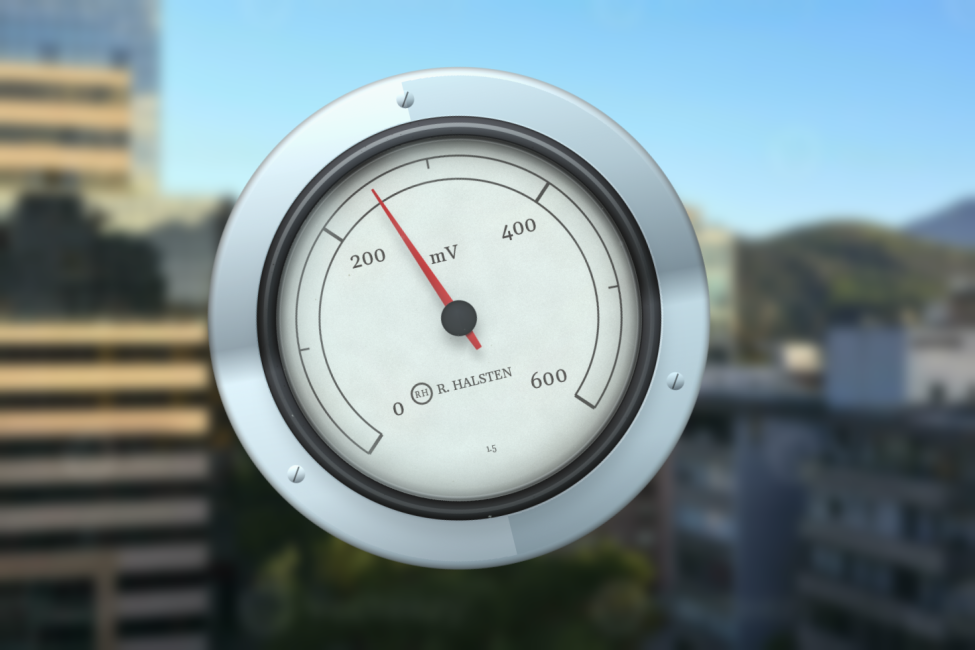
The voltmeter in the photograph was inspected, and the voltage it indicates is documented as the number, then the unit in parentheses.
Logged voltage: 250 (mV)
